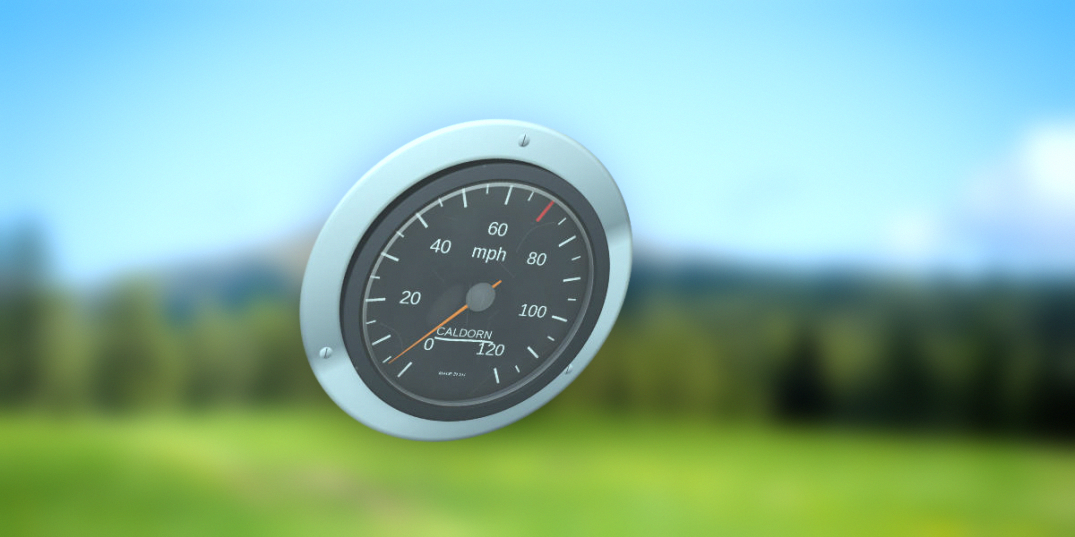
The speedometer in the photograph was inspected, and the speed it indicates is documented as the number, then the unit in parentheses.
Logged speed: 5 (mph)
